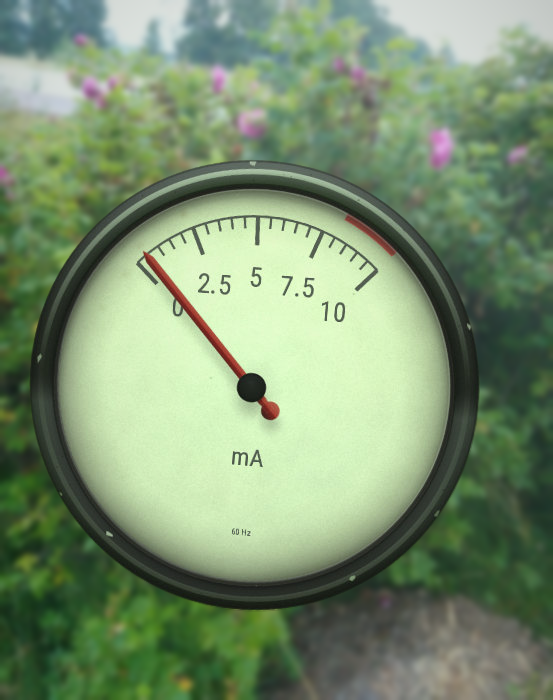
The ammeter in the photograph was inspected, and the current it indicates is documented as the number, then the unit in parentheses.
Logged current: 0.5 (mA)
